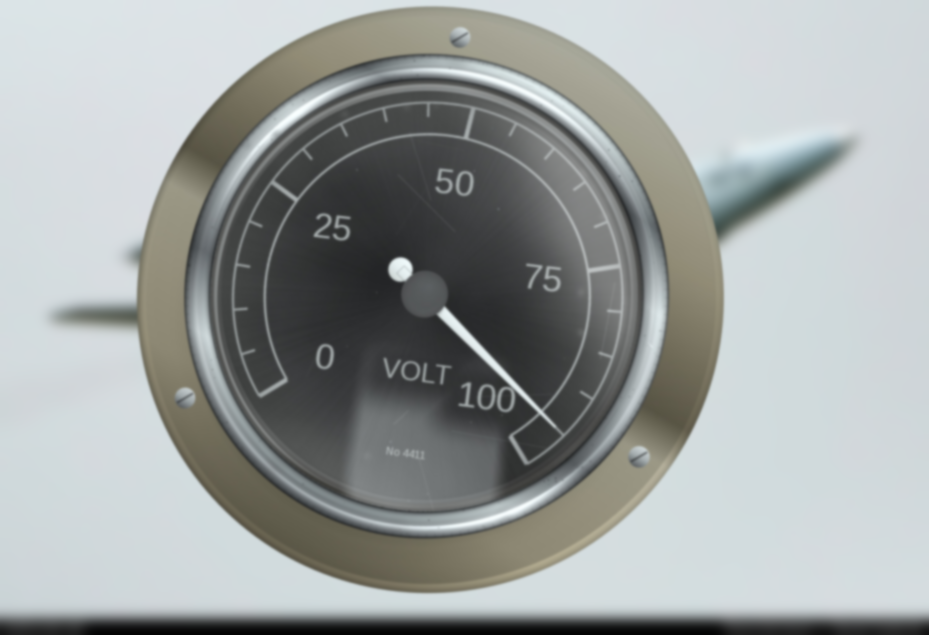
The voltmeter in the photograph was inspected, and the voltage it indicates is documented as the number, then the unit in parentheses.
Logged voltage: 95 (V)
